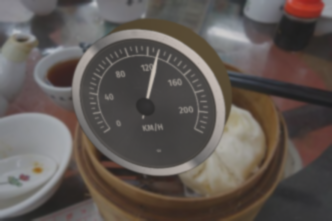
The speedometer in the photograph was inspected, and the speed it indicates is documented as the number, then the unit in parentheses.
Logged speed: 130 (km/h)
